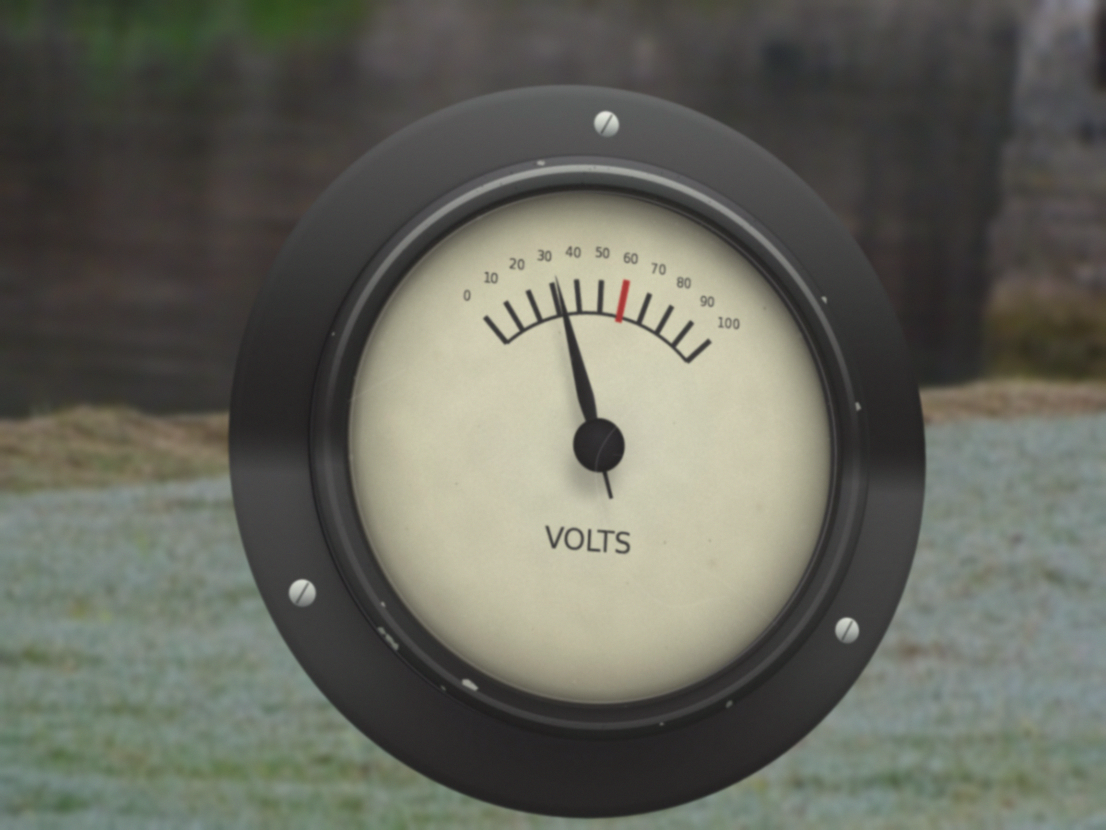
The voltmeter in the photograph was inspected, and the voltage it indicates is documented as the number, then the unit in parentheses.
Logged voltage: 30 (V)
